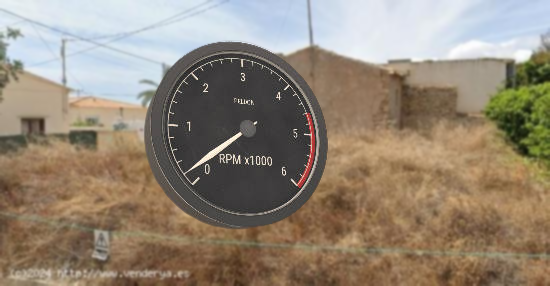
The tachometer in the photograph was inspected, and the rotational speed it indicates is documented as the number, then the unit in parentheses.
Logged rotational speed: 200 (rpm)
